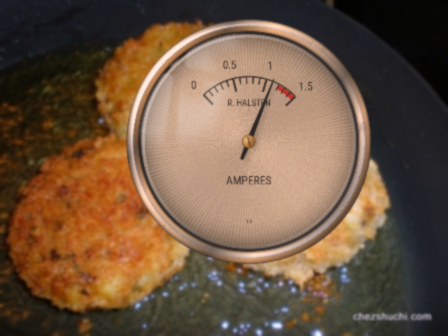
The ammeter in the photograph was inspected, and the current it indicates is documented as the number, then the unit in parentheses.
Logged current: 1.1 (A)
